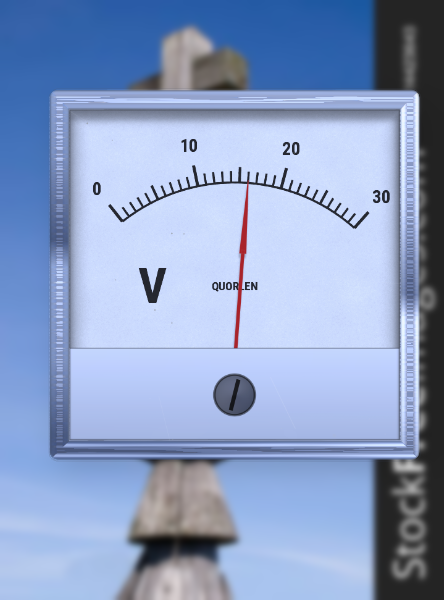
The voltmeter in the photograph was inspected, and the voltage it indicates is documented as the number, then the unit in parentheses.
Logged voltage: 16 (V)
